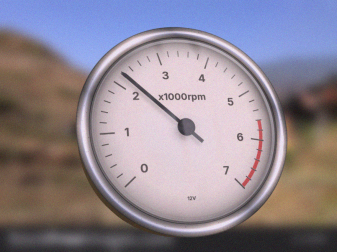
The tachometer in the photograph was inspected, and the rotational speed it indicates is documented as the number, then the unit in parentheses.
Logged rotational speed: 2200 (rpm)
